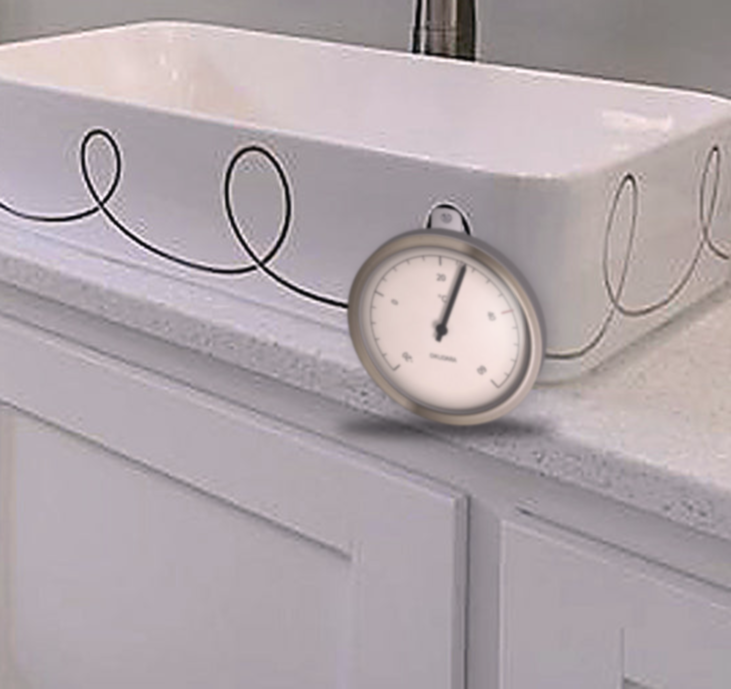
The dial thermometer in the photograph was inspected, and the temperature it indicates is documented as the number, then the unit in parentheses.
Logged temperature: 26 (°C)
